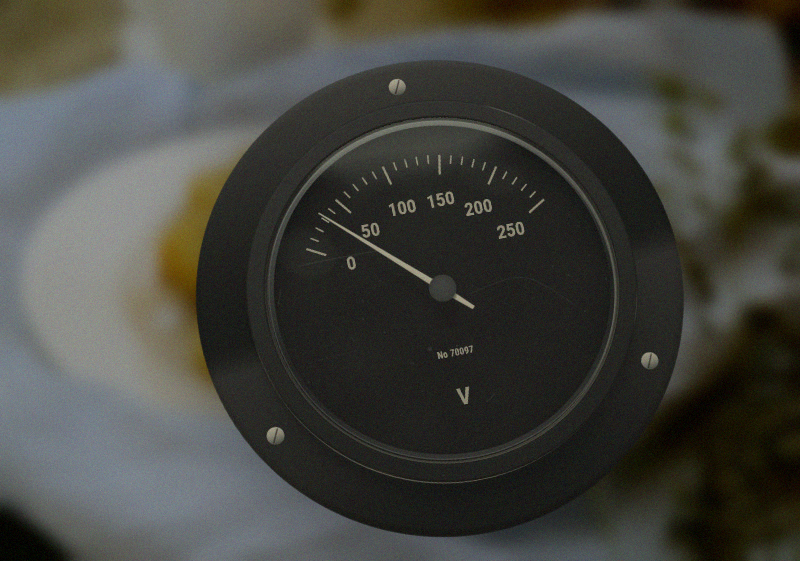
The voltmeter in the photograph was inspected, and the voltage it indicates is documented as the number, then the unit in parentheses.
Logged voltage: 30 (V)
